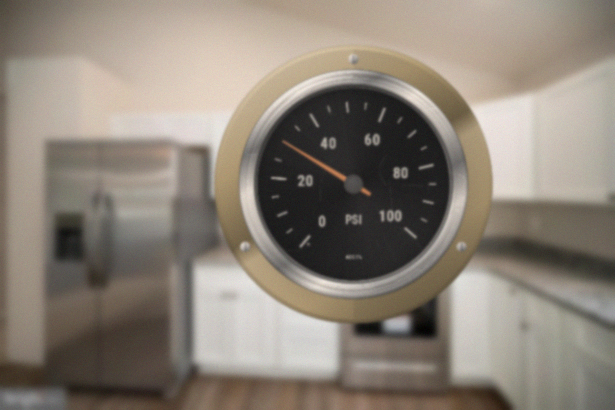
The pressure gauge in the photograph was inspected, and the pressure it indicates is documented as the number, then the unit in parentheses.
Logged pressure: 30 (psi)
